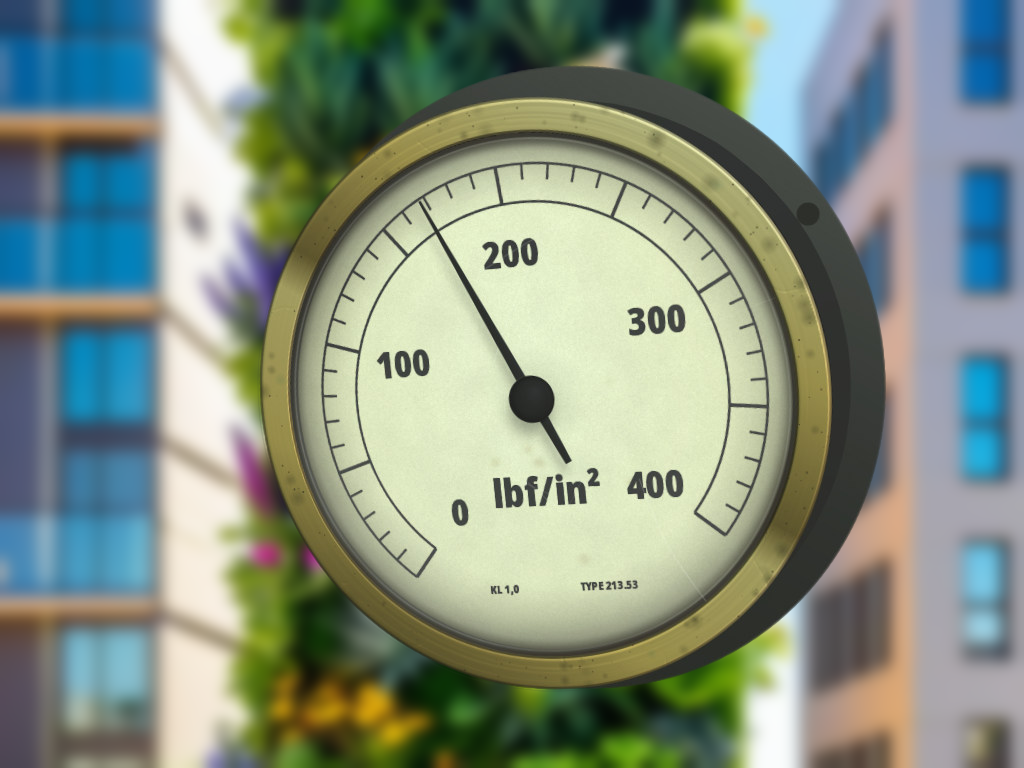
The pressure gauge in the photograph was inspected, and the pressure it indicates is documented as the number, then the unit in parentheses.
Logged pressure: 170 (psi)
